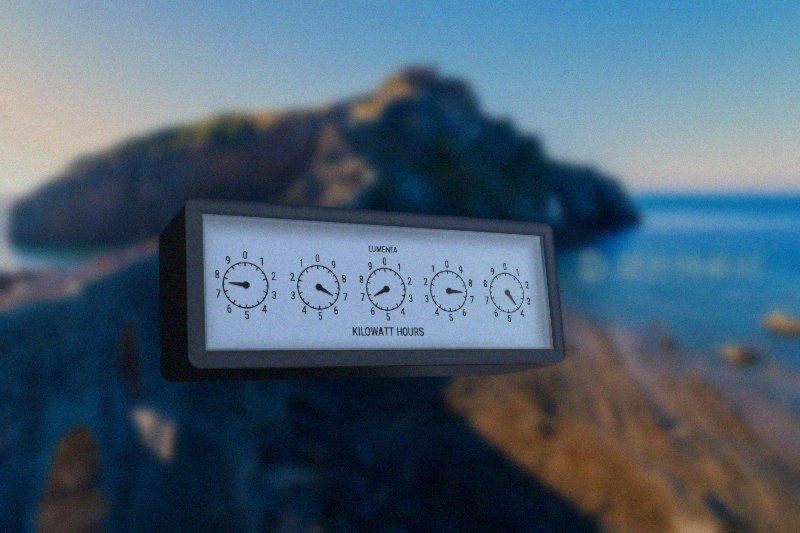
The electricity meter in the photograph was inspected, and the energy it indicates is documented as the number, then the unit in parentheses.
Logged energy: 76674 (kWh)
